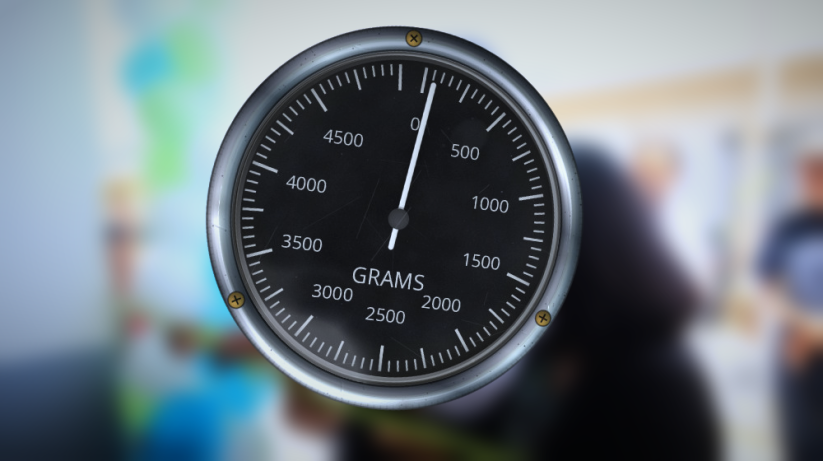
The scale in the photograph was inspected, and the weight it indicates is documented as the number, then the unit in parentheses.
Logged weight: 50 (g)
